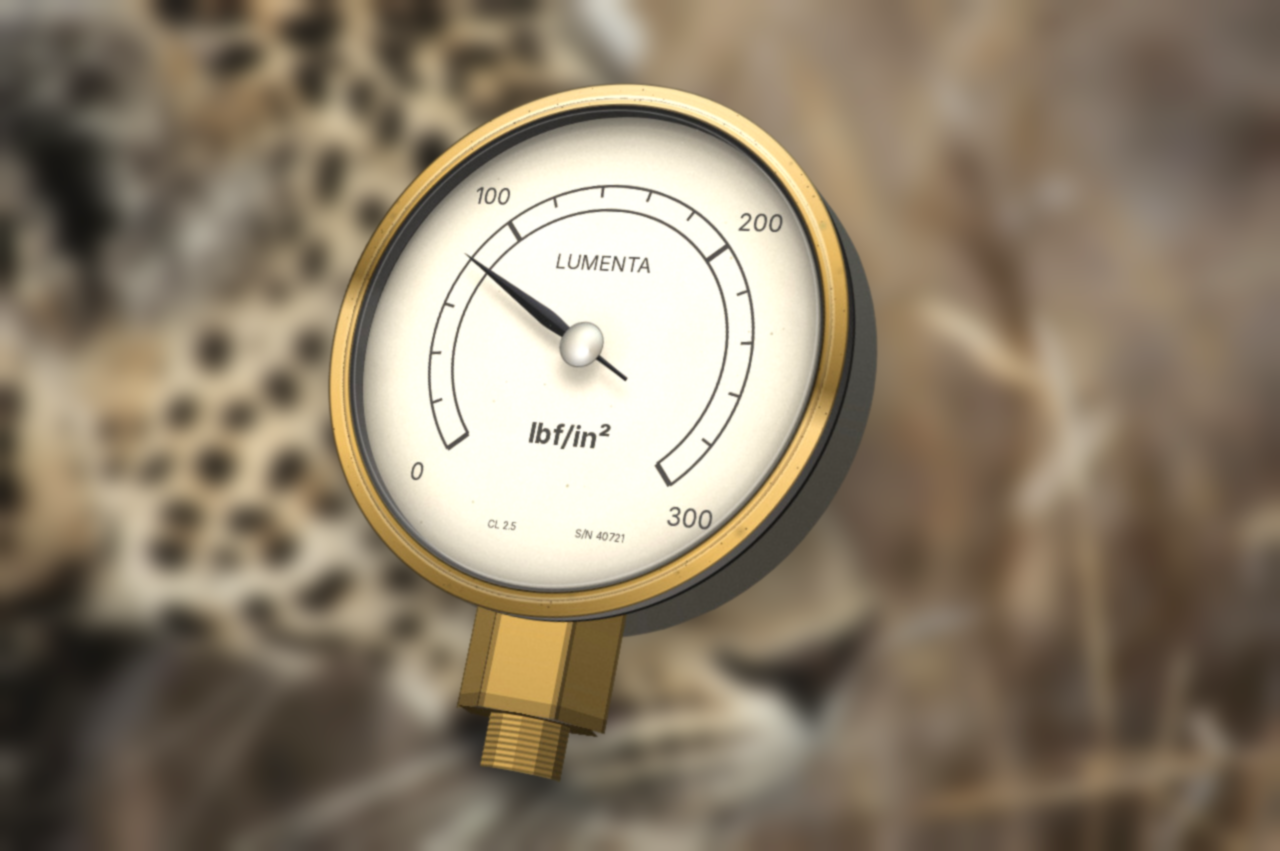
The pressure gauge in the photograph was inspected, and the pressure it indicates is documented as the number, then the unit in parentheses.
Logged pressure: 80 (psi)
